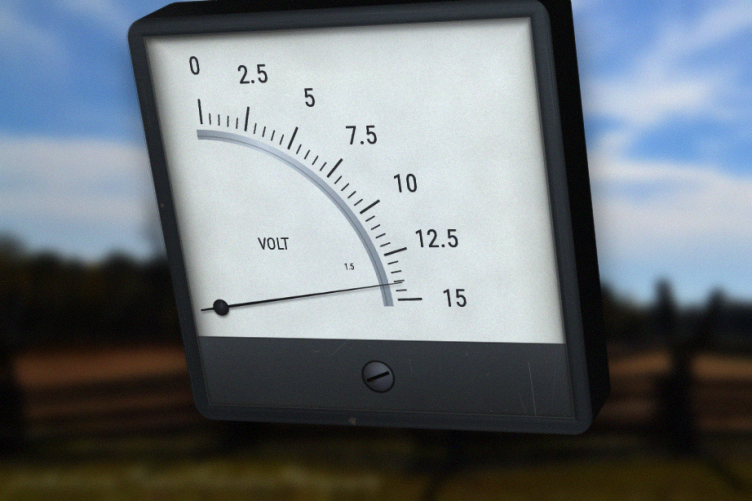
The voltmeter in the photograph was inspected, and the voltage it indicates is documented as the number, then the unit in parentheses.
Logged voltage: 14 (V)
